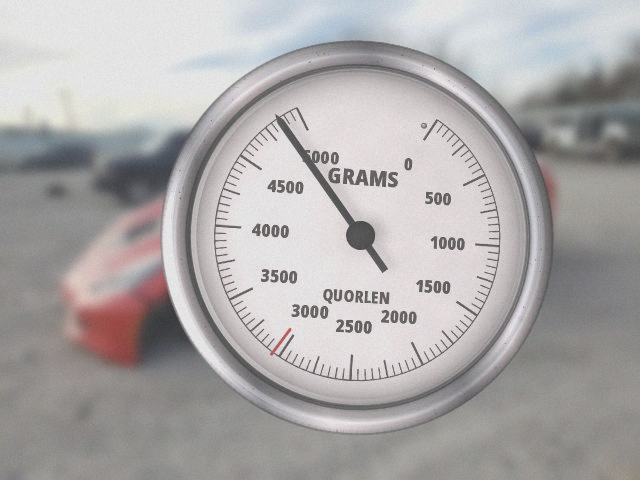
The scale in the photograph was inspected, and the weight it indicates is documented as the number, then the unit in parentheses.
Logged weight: 4850 (g)
